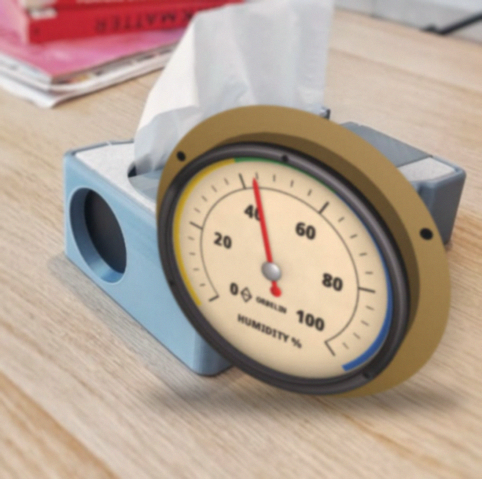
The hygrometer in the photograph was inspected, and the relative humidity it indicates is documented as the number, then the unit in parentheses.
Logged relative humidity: 44 (%)
